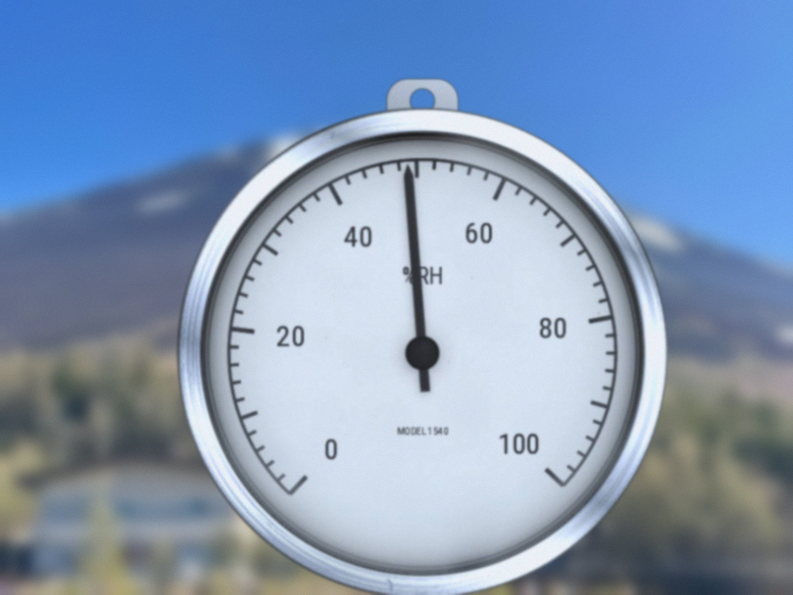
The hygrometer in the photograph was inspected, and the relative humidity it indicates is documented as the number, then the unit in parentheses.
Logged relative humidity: 49 (%)
